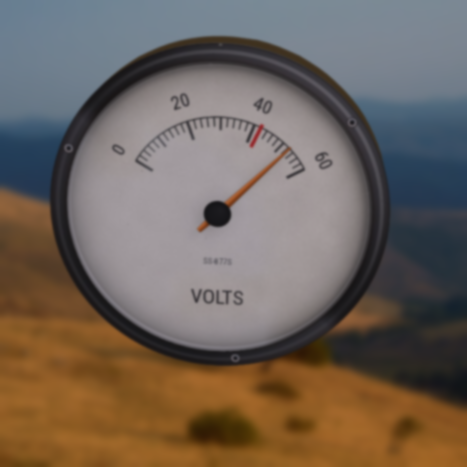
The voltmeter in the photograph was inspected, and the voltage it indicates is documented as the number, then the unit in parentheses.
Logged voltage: 52 (V)
